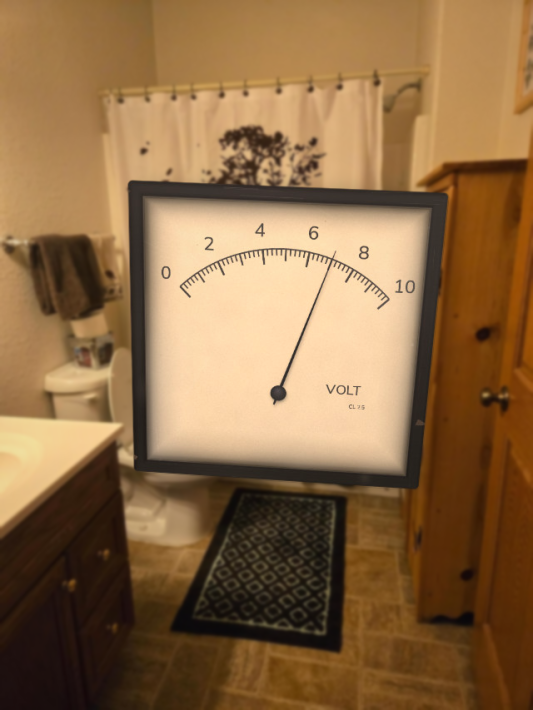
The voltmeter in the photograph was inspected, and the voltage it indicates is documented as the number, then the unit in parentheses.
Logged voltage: 7 (V)
